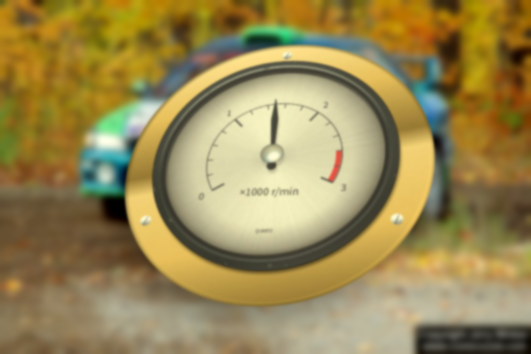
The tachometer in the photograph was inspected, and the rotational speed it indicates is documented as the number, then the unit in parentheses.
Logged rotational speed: 1500 (rpm)
